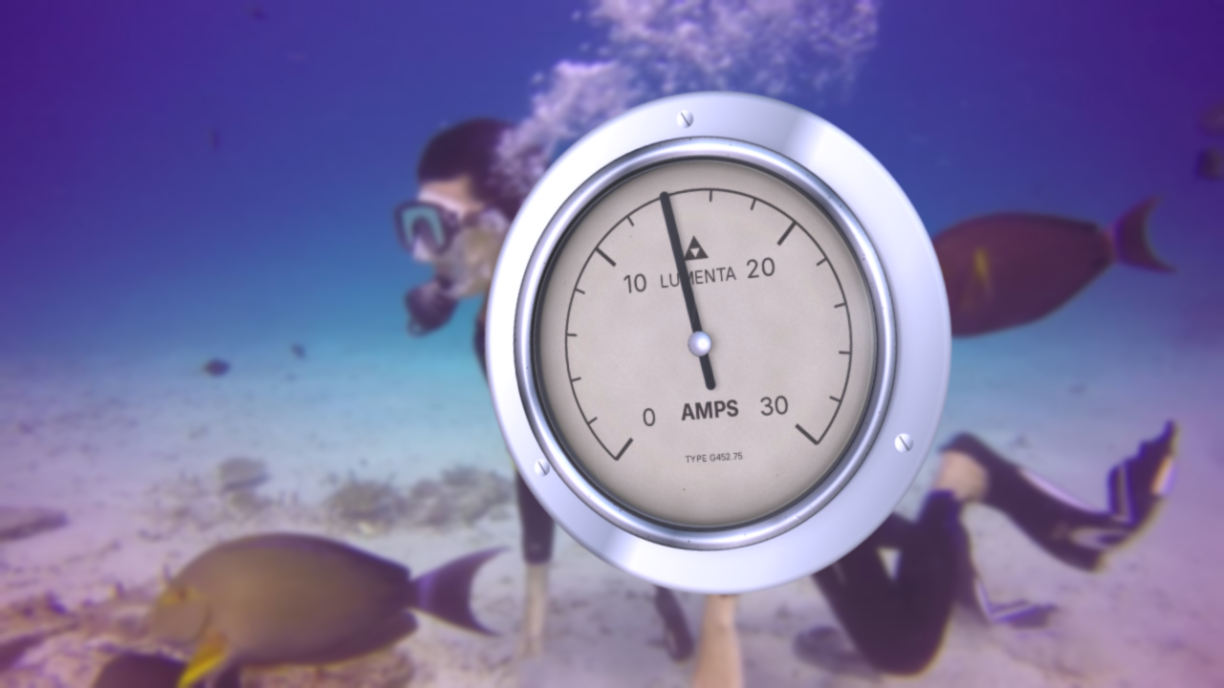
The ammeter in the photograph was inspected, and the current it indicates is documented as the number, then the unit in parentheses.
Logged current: 14 (A)
